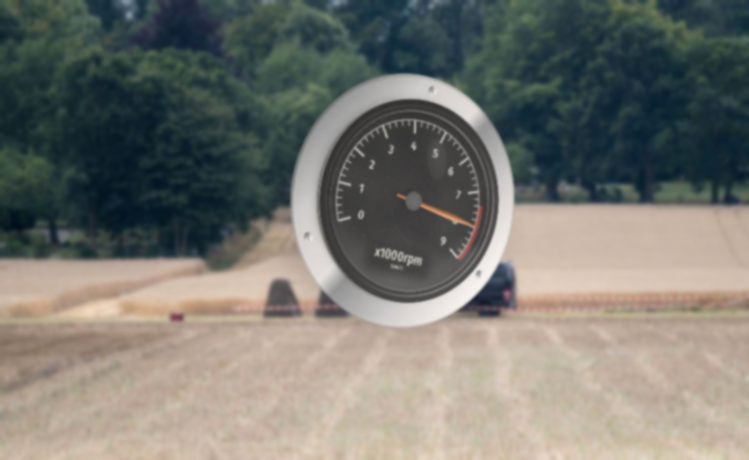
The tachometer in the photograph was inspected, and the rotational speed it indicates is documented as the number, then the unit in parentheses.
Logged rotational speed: 8000 (rpm)
